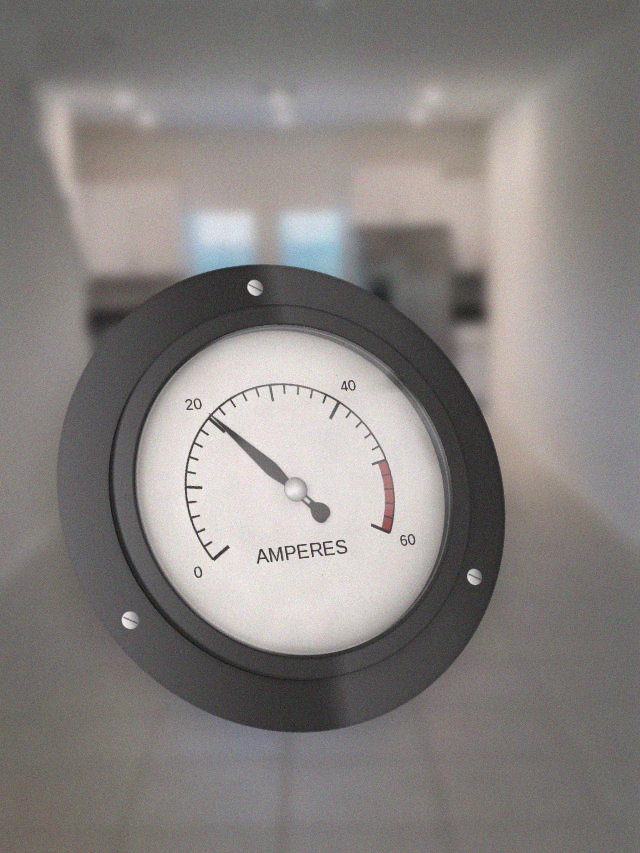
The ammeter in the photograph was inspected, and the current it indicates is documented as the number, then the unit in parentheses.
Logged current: 20 (A)
